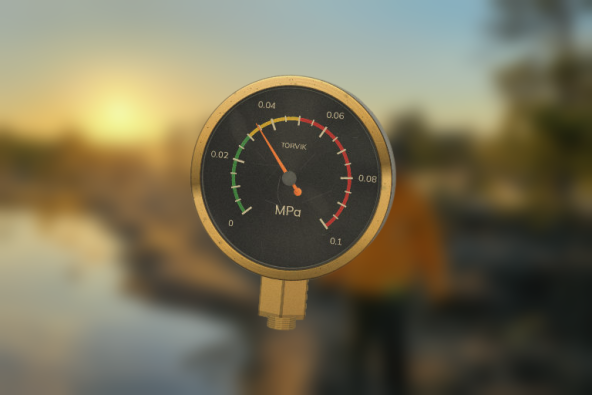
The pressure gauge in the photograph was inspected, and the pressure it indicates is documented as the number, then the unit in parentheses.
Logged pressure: 0.035 (MPa)
